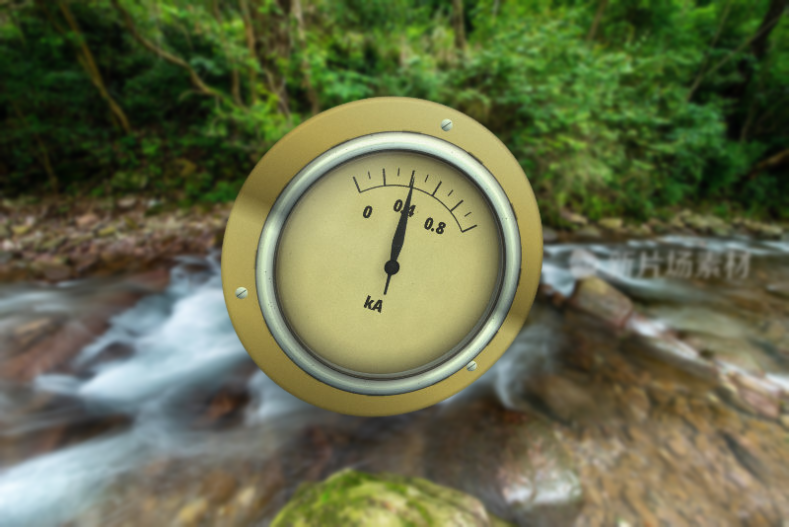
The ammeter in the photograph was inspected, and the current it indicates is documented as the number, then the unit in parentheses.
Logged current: 0.4 (kA)
